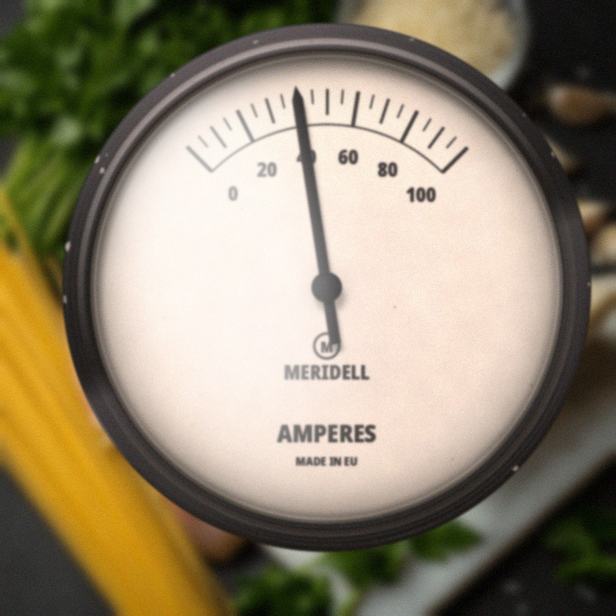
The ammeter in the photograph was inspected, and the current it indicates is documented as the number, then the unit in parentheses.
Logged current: 40 (A)
